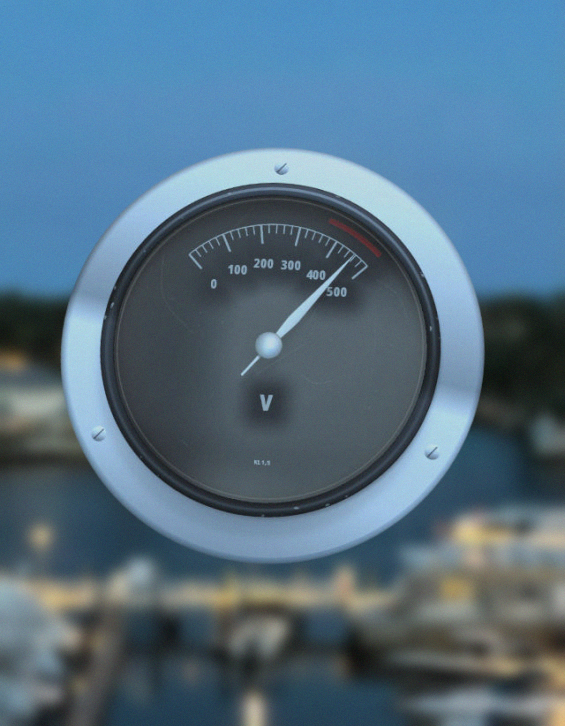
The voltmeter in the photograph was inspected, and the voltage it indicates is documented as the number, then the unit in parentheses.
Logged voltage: 460 (V)
